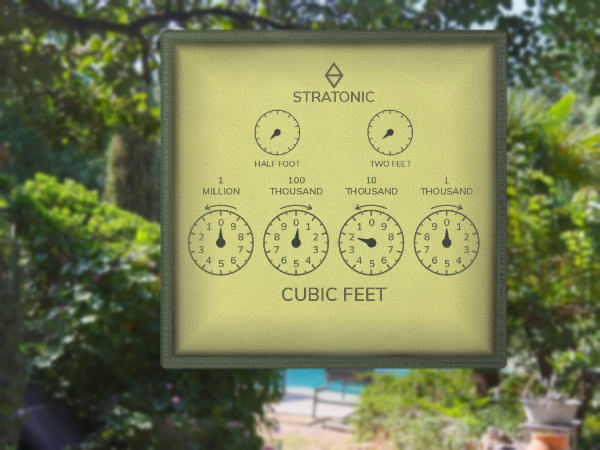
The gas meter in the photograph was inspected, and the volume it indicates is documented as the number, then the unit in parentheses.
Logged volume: 2000 (ft³)
